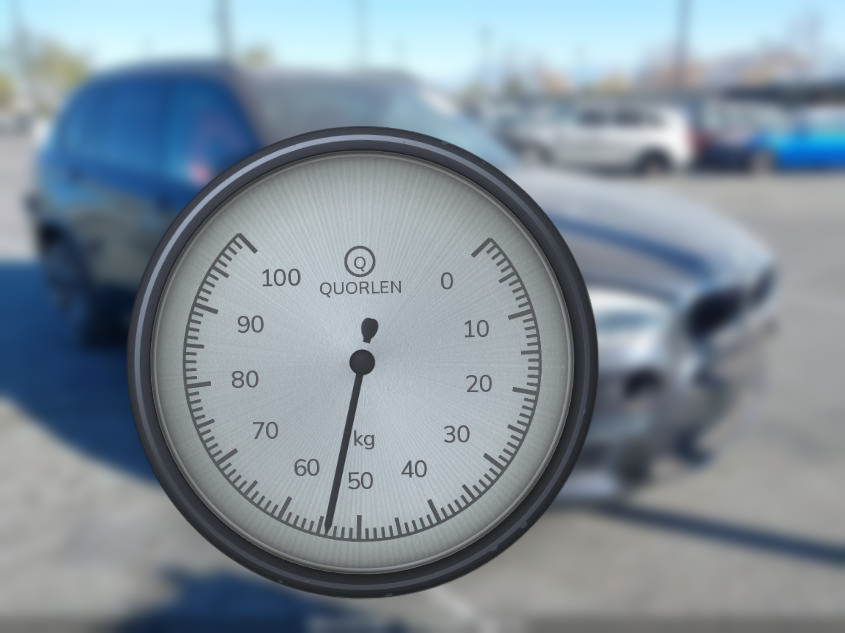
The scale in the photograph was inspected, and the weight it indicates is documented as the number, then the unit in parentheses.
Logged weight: 54 (kg)
